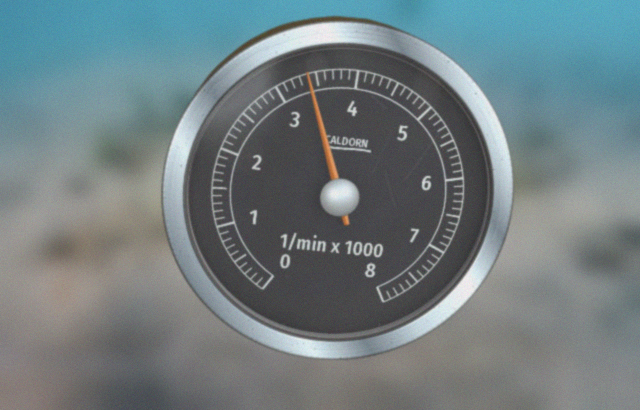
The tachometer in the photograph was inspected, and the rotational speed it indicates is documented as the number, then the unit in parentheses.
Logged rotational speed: 3400 (rpm)
